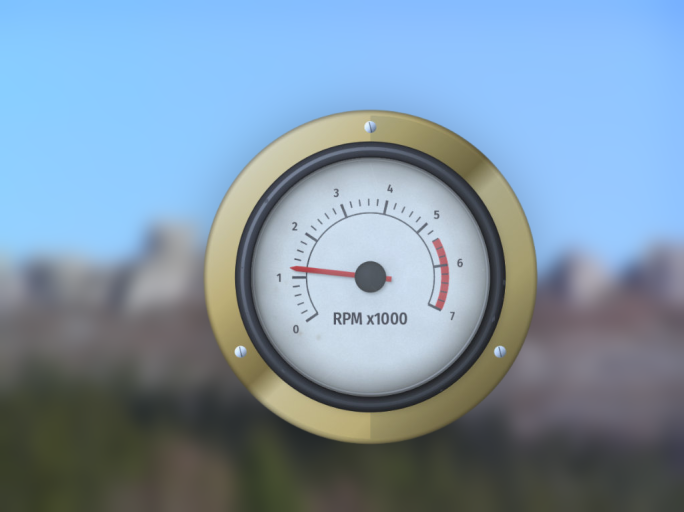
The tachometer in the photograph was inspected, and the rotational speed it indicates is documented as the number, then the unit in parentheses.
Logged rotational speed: 1200 (rpm)
